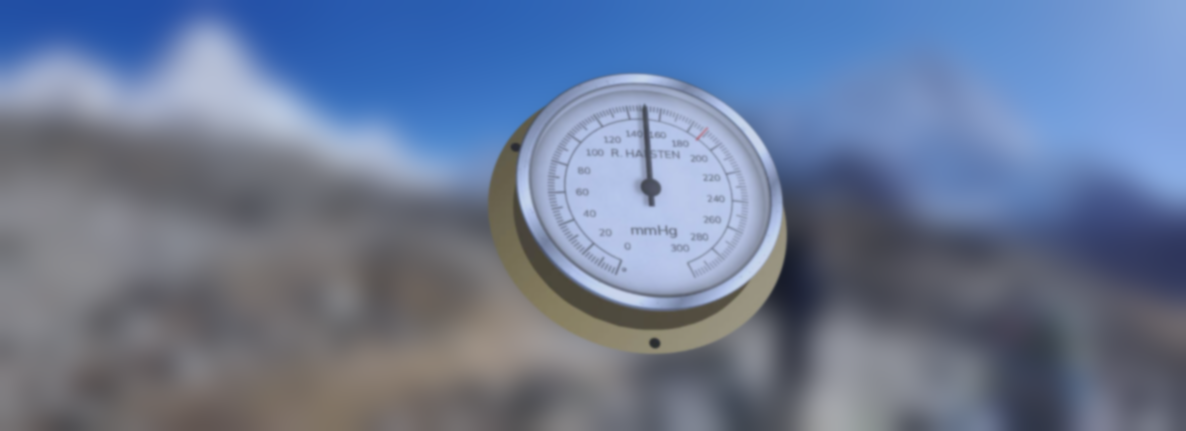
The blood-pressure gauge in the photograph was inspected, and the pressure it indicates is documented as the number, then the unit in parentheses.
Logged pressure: 150 (mmHg)
